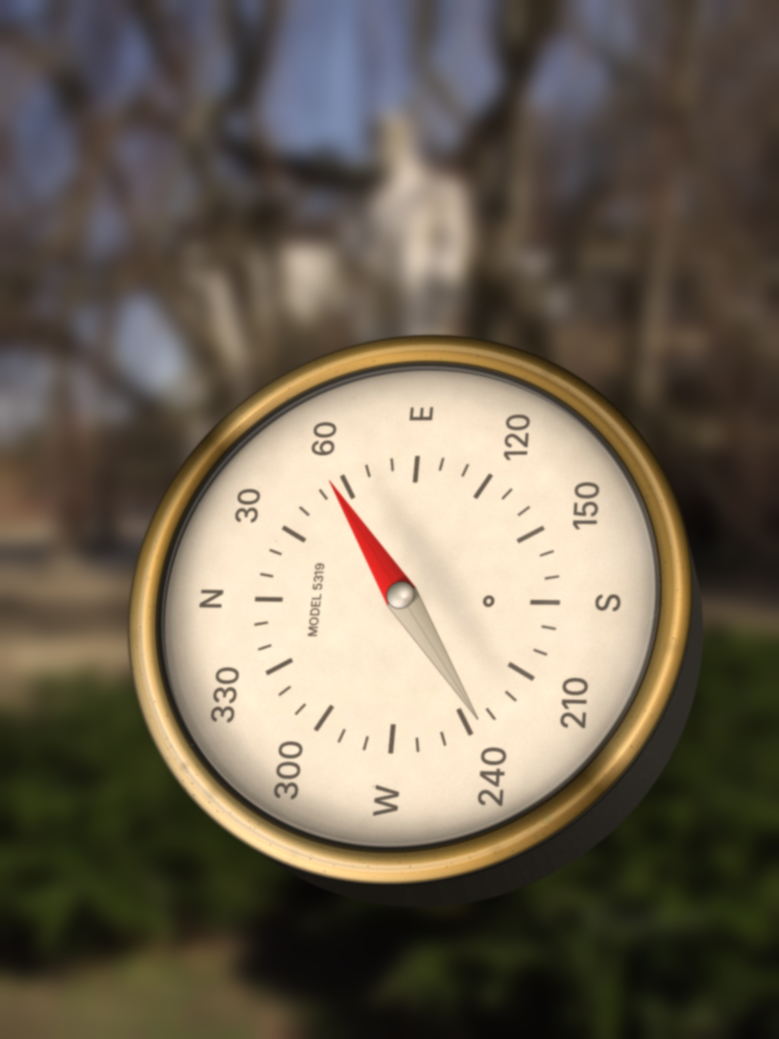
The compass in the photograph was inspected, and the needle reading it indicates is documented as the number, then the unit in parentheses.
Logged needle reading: 55 (°)
